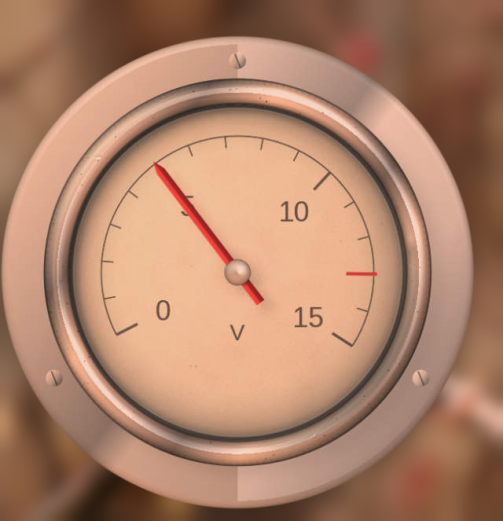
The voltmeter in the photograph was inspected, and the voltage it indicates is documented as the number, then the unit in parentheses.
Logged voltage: 5 (V)
